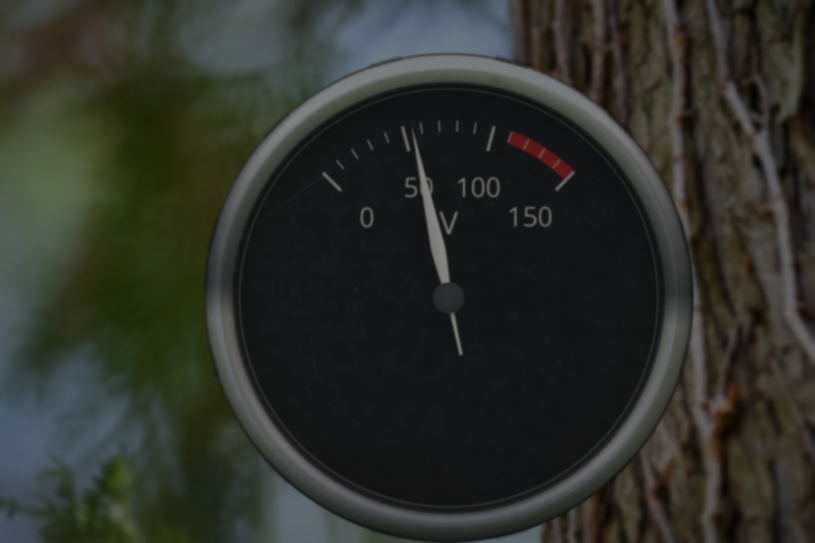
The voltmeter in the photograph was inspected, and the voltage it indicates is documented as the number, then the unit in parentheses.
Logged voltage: 55 (V)
